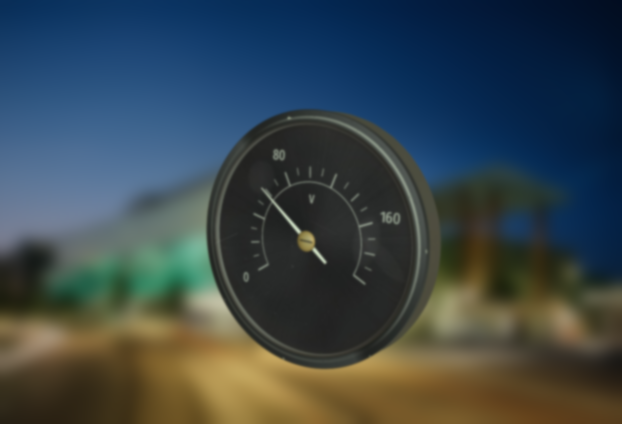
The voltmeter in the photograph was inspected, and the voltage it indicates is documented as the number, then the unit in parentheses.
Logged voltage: 60 (V)
